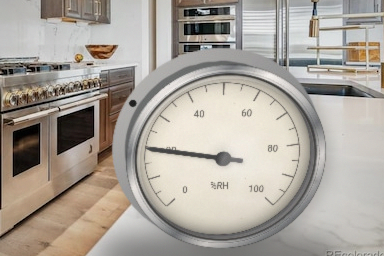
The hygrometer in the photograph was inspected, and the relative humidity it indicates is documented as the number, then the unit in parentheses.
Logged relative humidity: 20 (%)
